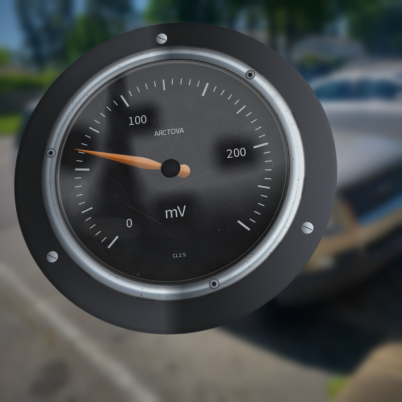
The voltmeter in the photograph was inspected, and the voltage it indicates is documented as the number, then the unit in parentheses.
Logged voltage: 60 (mV)
